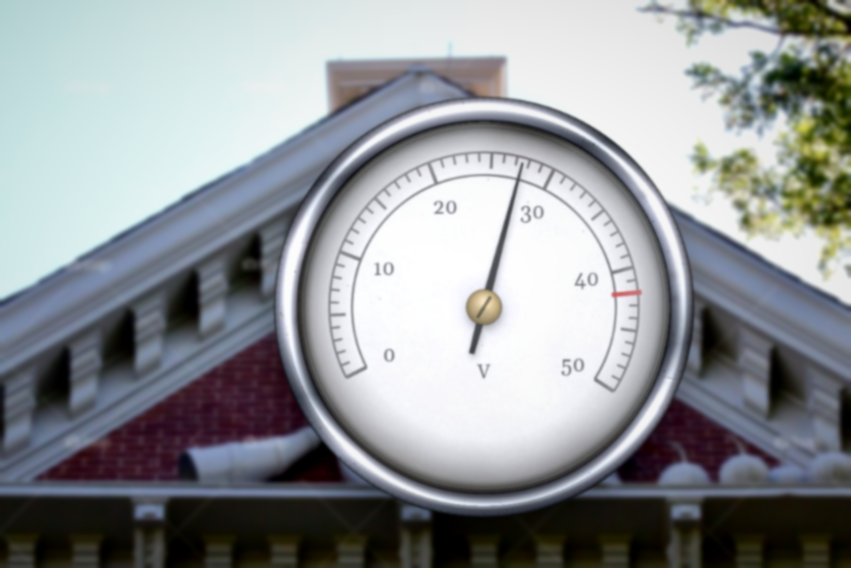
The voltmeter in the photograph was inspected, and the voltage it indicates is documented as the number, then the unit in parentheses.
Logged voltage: 27.5 (V)
